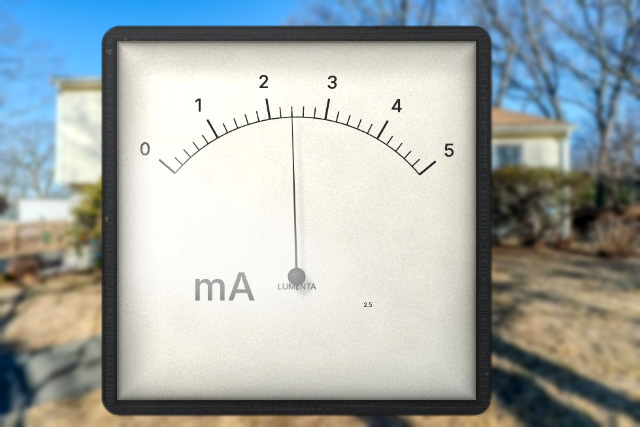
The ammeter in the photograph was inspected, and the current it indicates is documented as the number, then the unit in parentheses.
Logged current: 2.4 (mA)
